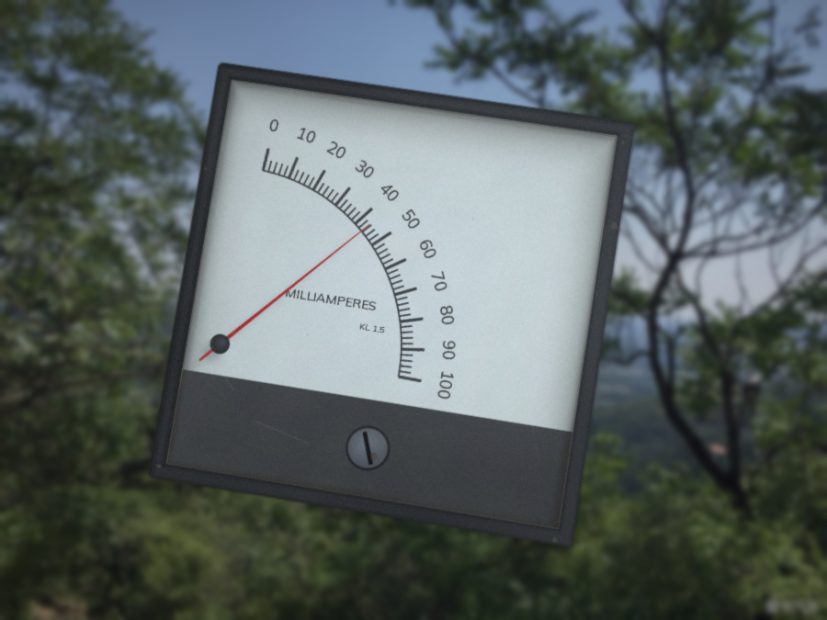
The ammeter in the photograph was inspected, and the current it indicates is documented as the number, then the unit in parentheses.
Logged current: 44 (mA)
